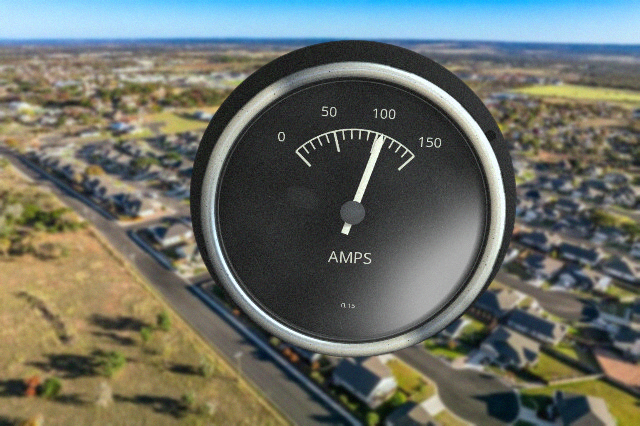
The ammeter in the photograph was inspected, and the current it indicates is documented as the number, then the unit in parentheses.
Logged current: 105 (A)
